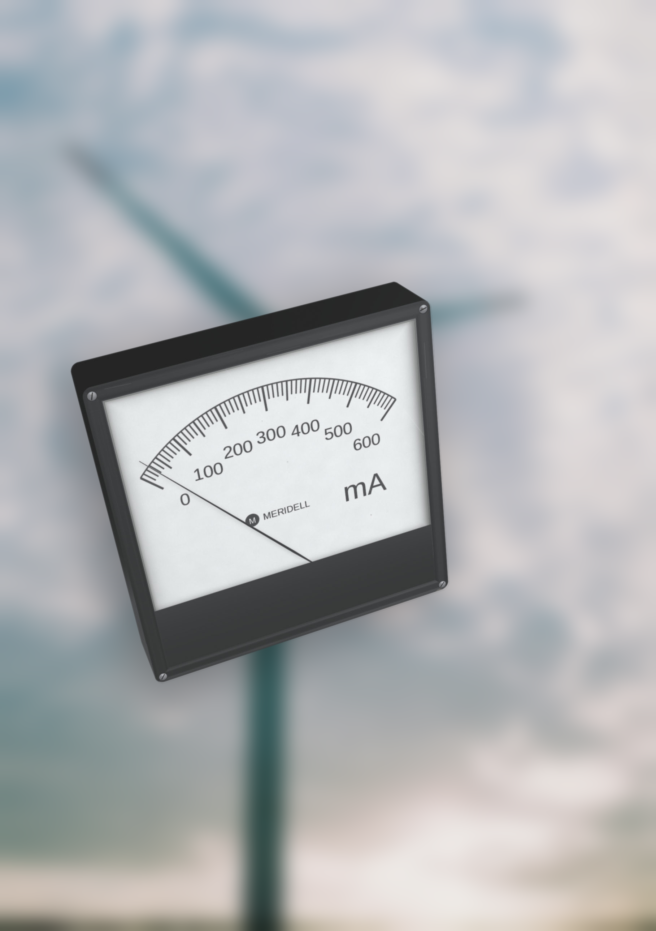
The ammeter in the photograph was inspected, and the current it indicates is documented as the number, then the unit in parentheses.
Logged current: 30 (mA)
